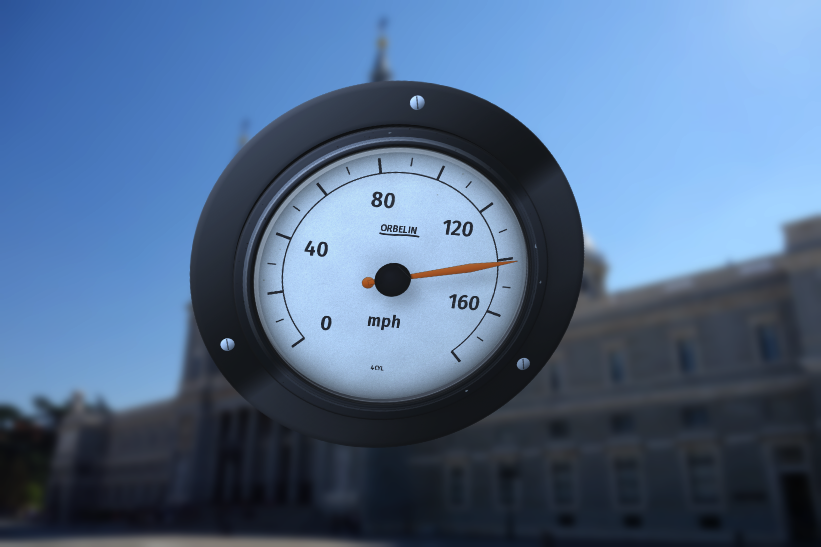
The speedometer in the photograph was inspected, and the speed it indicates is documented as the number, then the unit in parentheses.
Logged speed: 140 (mph)
